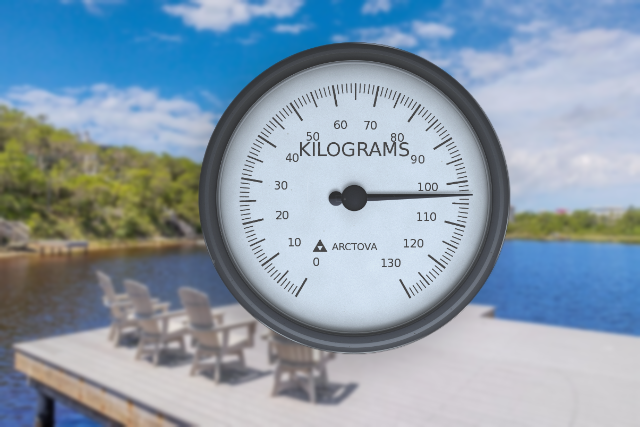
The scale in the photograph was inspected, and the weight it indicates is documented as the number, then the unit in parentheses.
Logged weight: 103 (kg)
